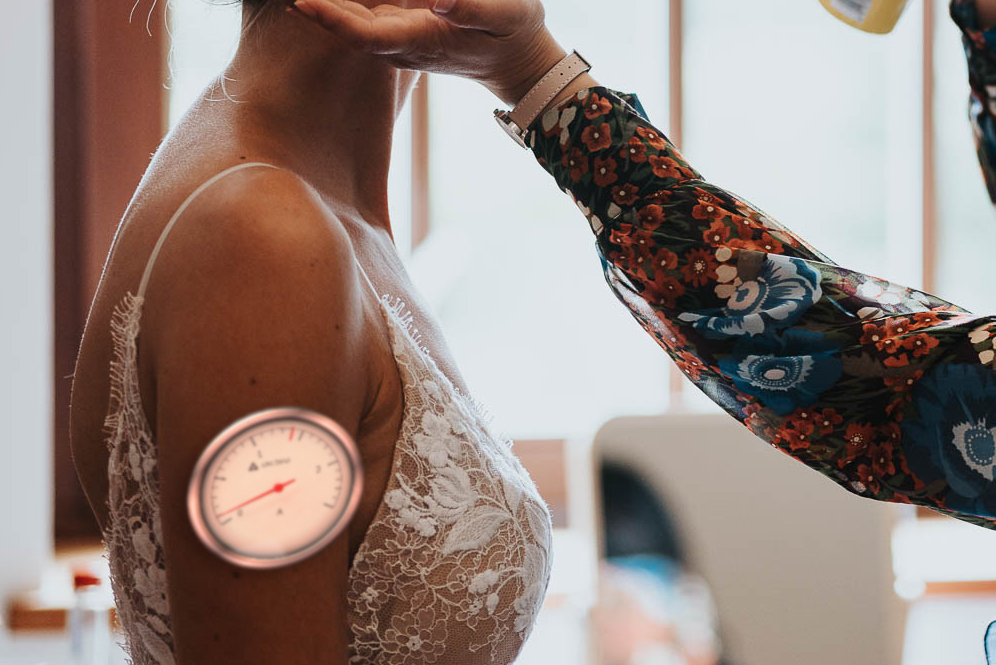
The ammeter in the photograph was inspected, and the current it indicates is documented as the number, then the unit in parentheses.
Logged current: 0.1 (A)
